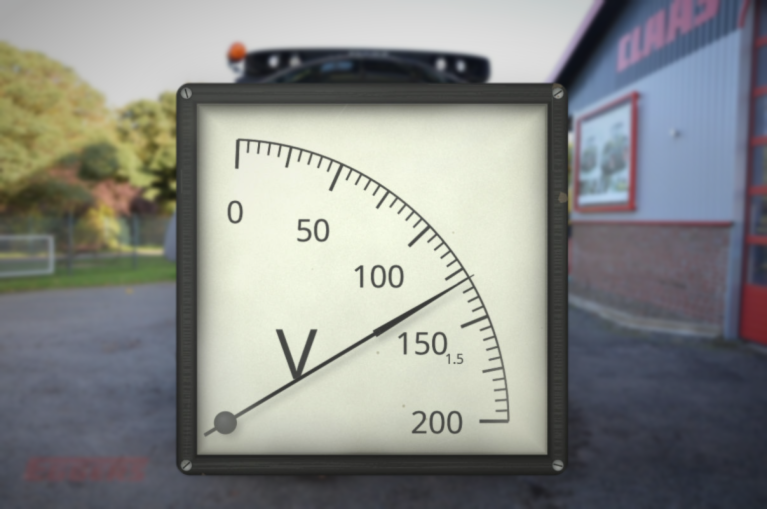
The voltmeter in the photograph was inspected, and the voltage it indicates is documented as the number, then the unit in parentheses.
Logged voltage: 130 (V)
